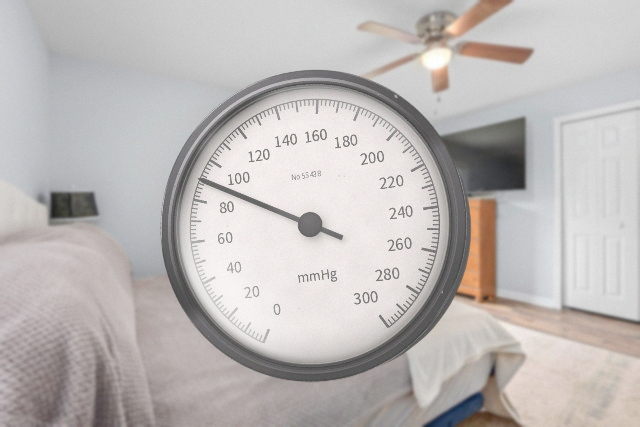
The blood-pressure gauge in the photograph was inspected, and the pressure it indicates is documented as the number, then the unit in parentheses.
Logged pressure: 90 (mmHg)
